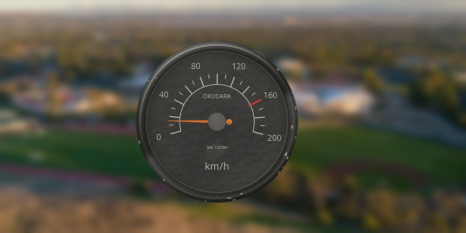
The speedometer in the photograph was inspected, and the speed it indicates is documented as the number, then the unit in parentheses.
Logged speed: 15 (km/h)
